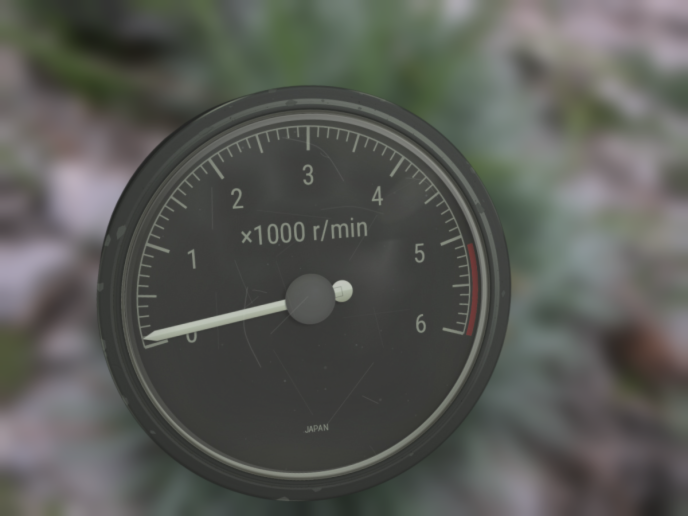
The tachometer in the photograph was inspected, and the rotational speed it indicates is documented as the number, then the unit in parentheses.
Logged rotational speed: 100 (rpm)
